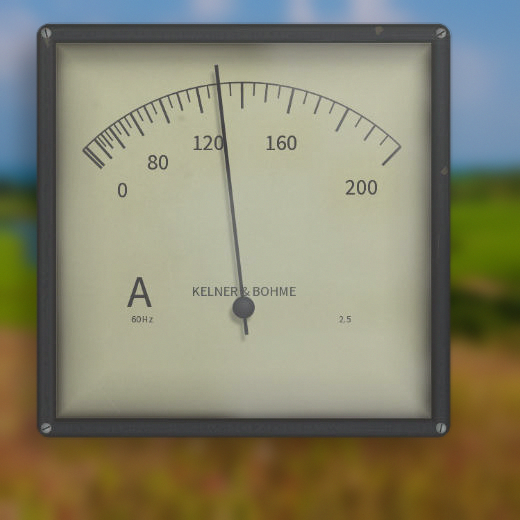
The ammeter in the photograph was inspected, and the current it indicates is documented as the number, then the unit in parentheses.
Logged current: 130 (A)
